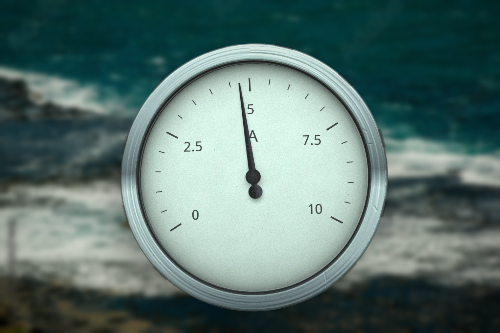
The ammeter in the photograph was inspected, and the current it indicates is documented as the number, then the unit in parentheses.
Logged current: 4.75 (A)
